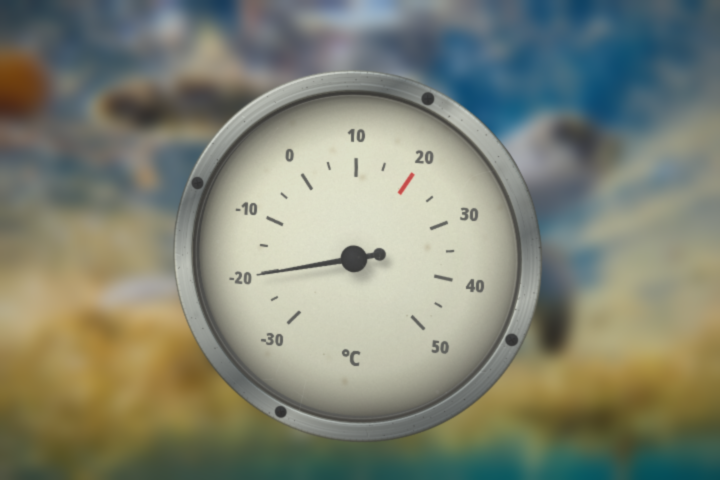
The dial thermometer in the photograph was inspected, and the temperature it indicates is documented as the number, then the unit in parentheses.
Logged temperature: -20 (°C)
